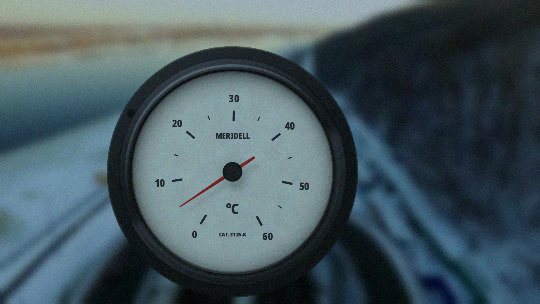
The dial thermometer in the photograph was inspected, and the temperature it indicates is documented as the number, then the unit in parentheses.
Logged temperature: 5 (°C)
